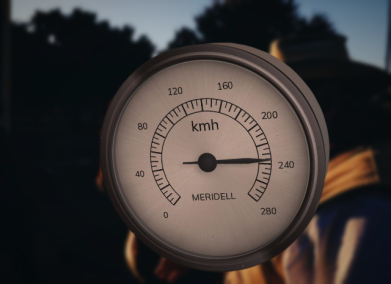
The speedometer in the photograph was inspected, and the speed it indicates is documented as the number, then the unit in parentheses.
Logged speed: 235 (km/h)
